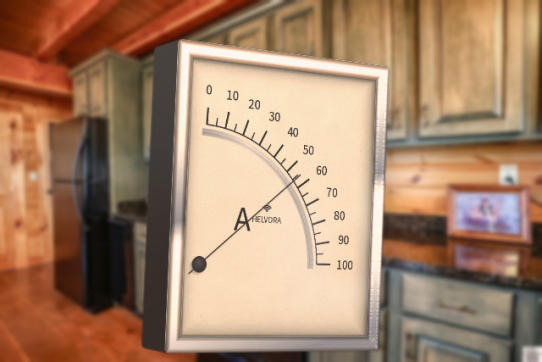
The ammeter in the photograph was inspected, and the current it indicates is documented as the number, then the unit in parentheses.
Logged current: 55 (A)
